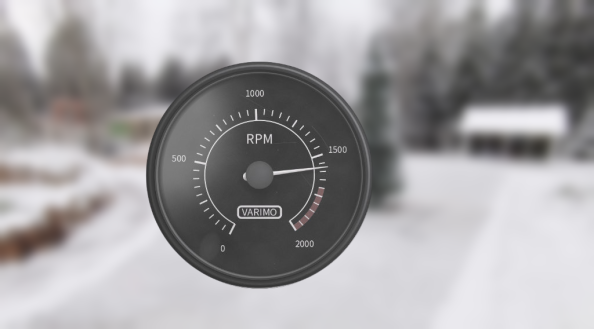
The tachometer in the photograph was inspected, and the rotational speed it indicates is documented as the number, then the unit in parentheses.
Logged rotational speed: 1575 (rpm)
